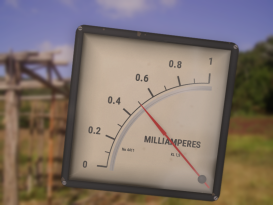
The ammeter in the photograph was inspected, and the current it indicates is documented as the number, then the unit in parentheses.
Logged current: 0.5 (mA)
